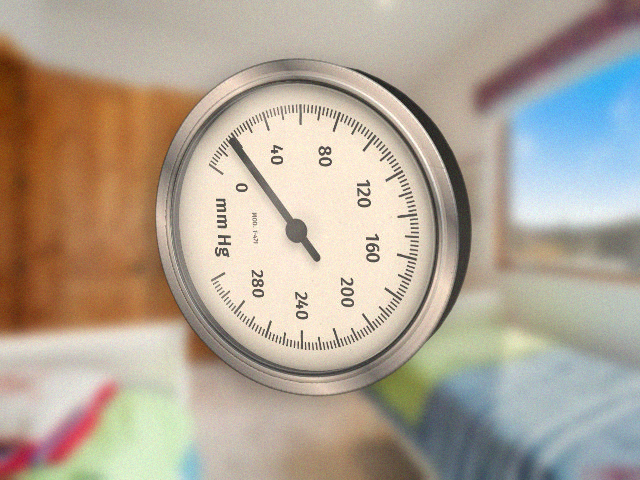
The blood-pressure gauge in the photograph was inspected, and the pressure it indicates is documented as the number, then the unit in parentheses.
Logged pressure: 20 (mmHg)
